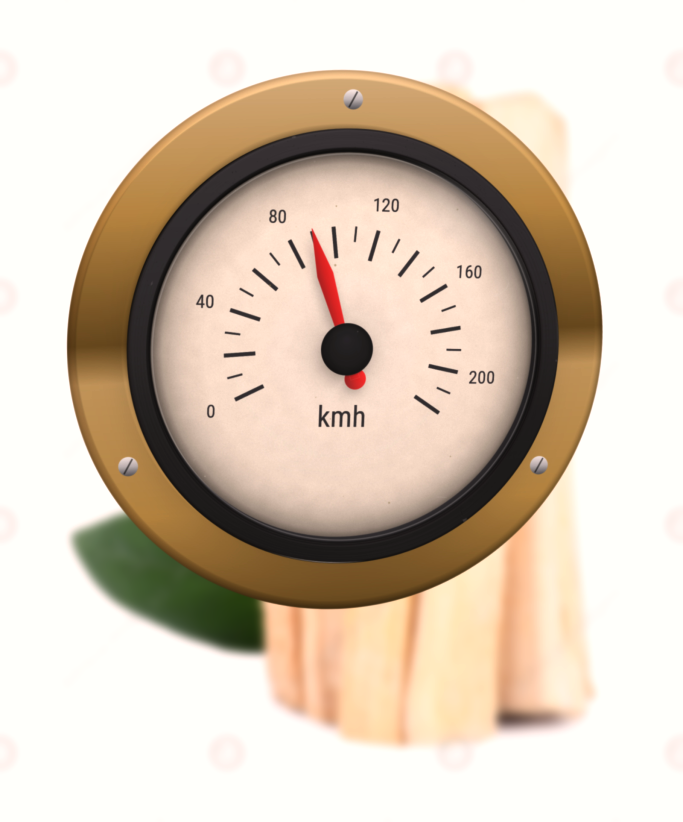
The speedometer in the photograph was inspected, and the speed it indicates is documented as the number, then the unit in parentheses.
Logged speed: 90 (km/h)
